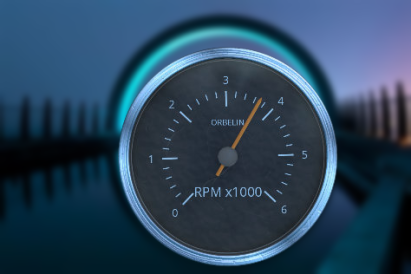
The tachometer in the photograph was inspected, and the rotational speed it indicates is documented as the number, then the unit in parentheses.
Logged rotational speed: 3700 (rpm)
